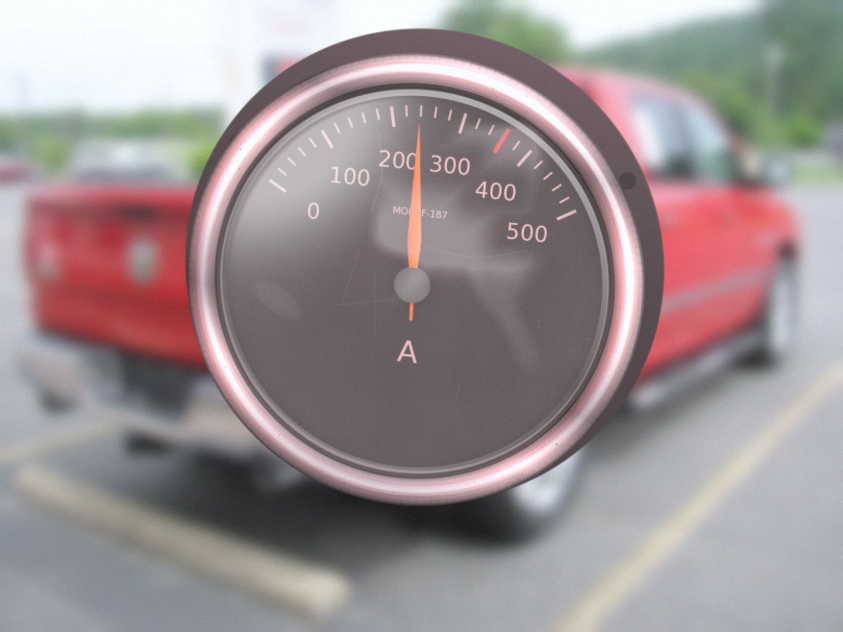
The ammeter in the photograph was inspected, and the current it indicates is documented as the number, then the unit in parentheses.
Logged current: 240 (A)
